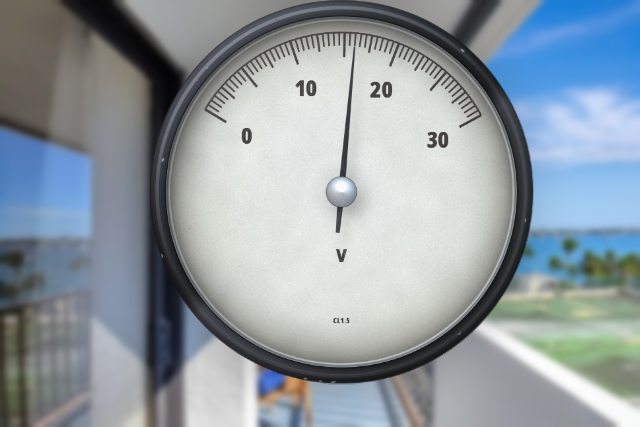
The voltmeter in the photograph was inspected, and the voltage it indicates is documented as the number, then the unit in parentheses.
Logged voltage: 16 (V)
